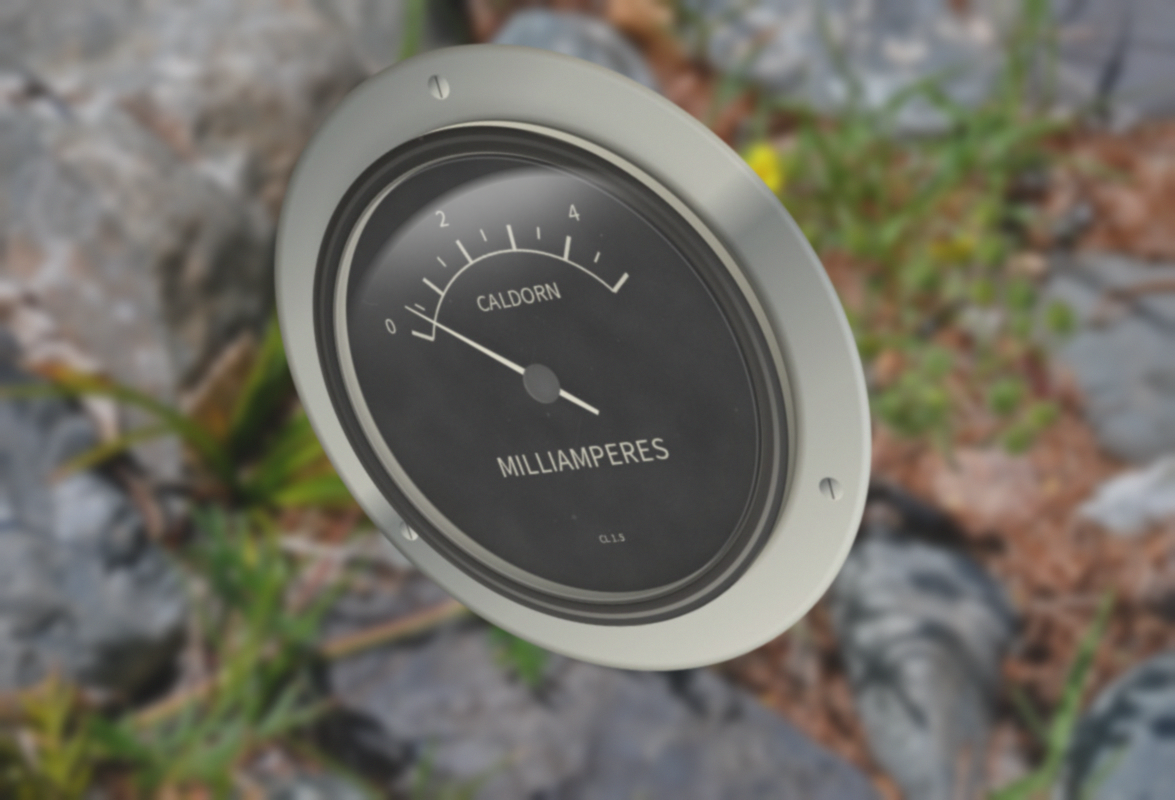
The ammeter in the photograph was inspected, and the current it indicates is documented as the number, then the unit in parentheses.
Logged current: 0.5 (mA)
